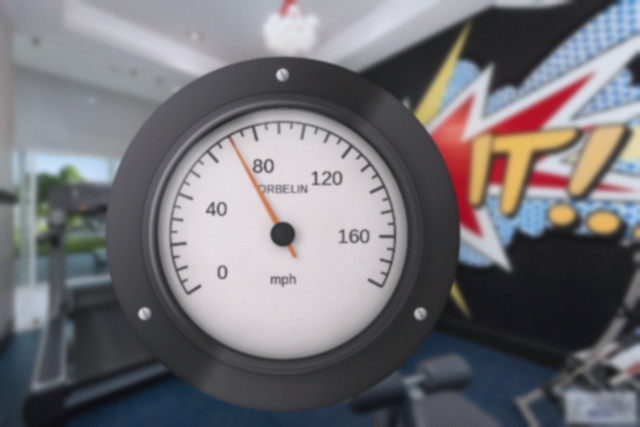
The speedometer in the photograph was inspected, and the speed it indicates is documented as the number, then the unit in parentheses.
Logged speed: 70 (mph)
